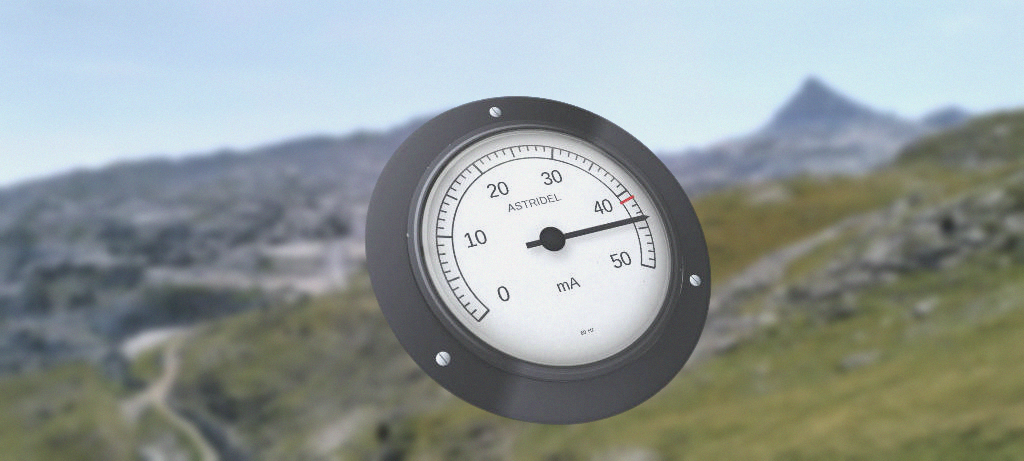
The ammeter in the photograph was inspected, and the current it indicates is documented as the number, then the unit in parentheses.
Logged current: 44 (mA)
